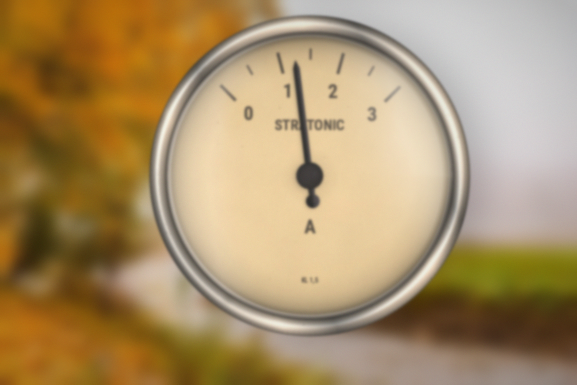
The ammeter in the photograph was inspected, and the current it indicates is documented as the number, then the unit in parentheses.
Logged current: 1.25 (A)
